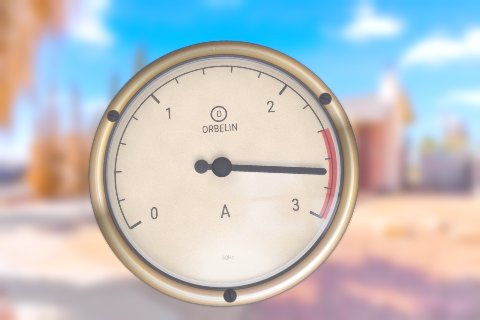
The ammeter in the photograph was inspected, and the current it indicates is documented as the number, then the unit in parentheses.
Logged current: 2.7 (A)
